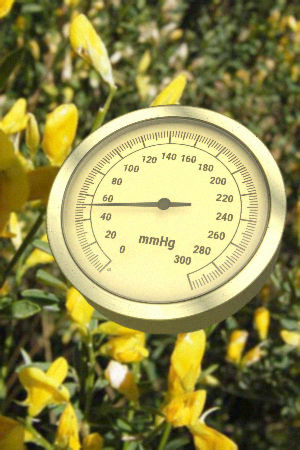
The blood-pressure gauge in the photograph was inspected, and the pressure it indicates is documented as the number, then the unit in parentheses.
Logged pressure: 50 (mmHg)
